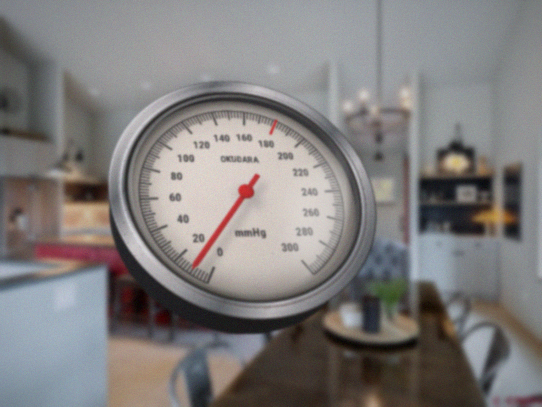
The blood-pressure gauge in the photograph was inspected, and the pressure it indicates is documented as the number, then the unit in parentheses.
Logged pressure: 10 (mmHg)
